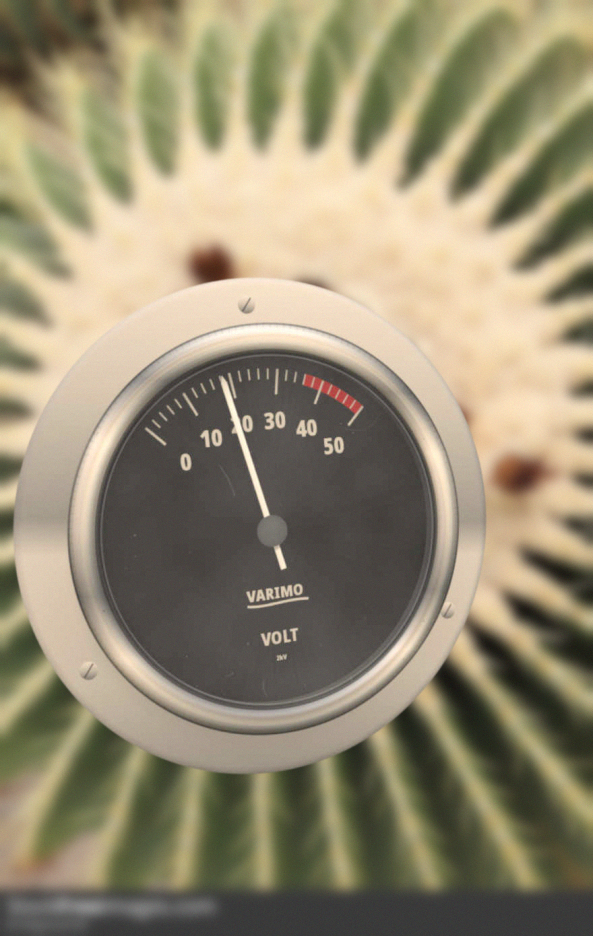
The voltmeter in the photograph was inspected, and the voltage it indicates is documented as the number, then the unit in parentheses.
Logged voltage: 18 (V)
